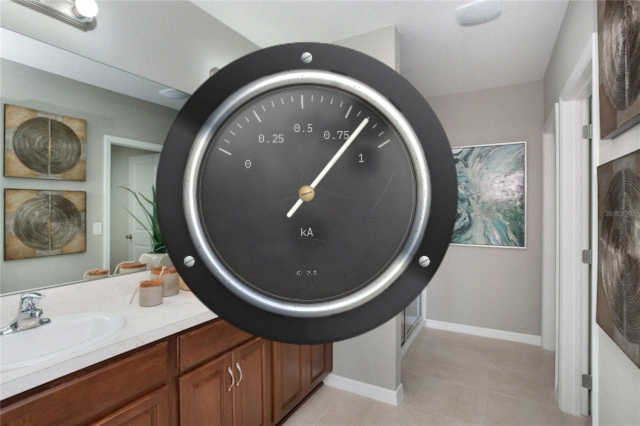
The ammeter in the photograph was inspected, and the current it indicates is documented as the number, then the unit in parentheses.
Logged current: 0.85 (kA)
